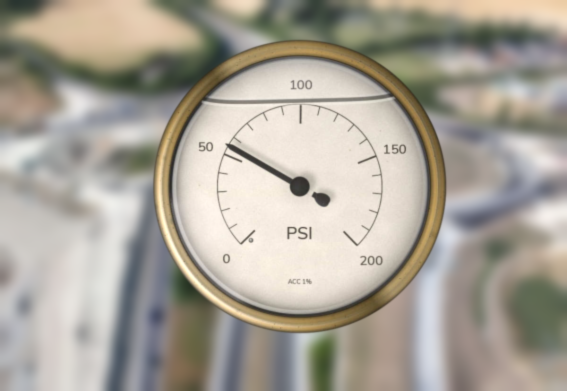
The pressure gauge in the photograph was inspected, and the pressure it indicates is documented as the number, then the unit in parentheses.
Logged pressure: 55 (psi)
